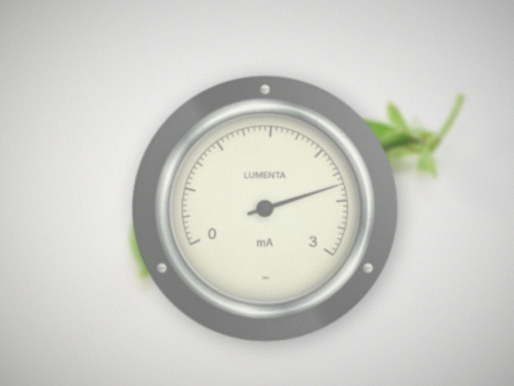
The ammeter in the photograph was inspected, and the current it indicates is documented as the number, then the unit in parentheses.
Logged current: 2.35 (mA)
